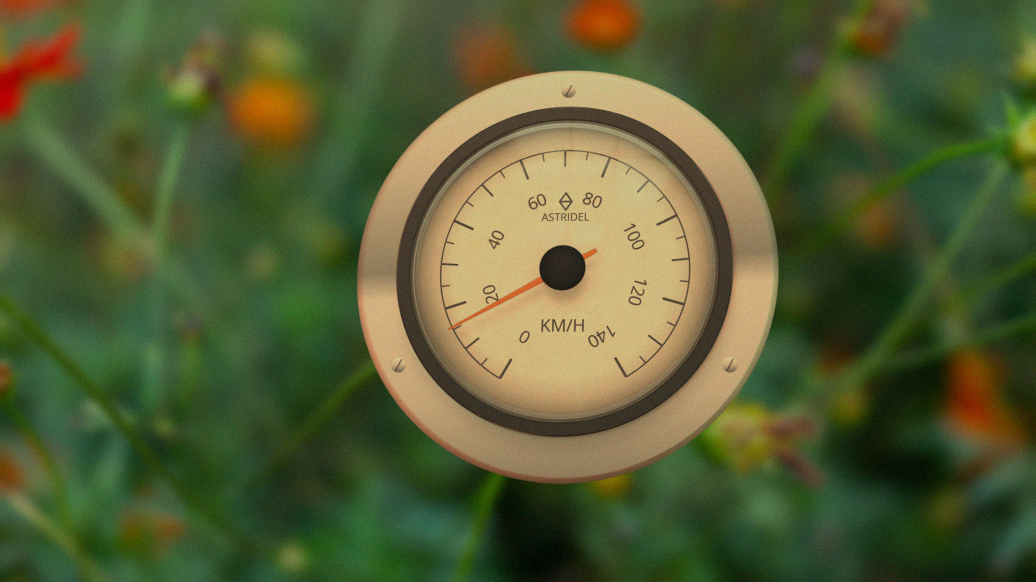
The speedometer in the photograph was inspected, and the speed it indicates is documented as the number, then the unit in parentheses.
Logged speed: 15 (km/h)
